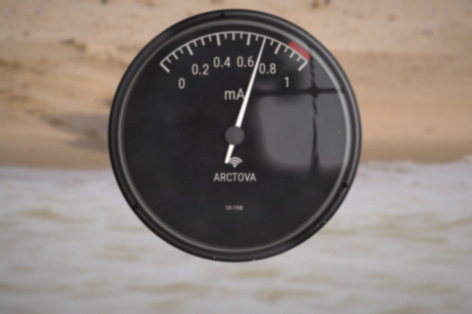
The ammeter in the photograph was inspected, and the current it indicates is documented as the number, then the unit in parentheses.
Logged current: 0.7 (mA)
